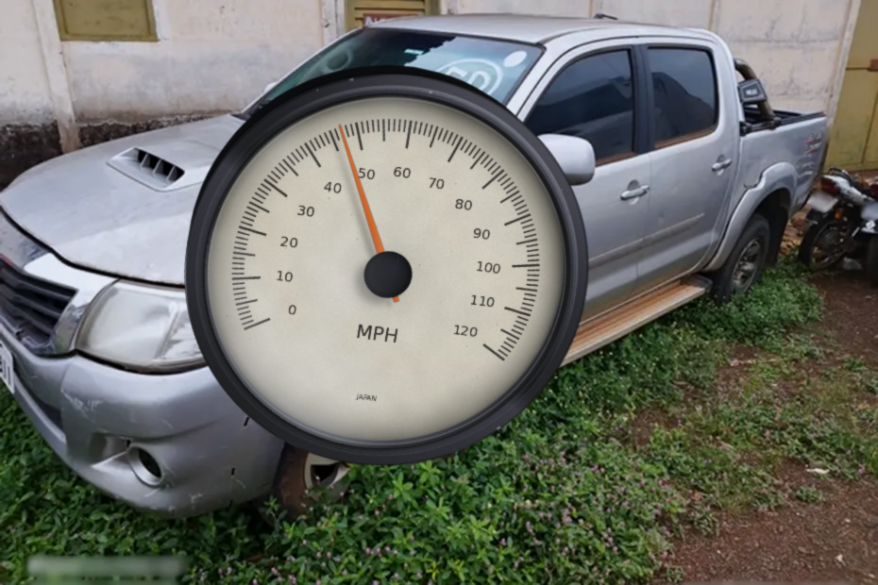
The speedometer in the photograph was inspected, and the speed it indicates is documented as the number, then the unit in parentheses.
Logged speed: 47 (mph)
